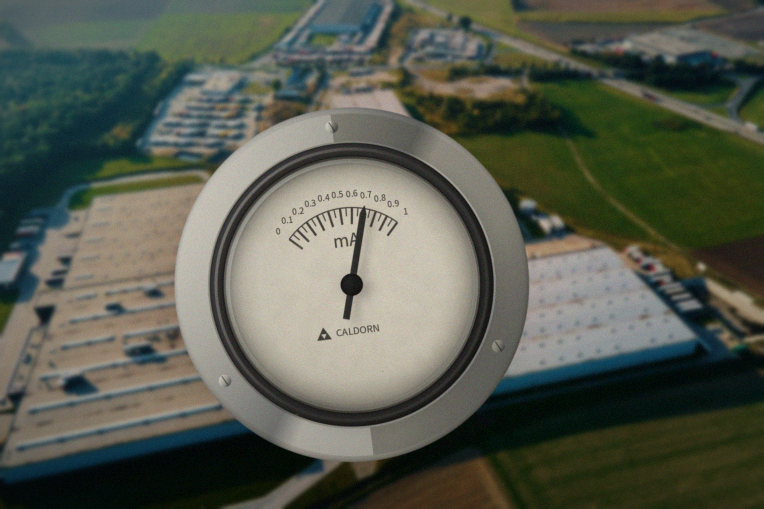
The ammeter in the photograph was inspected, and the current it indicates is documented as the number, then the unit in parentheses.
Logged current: 0.7 (mA)
